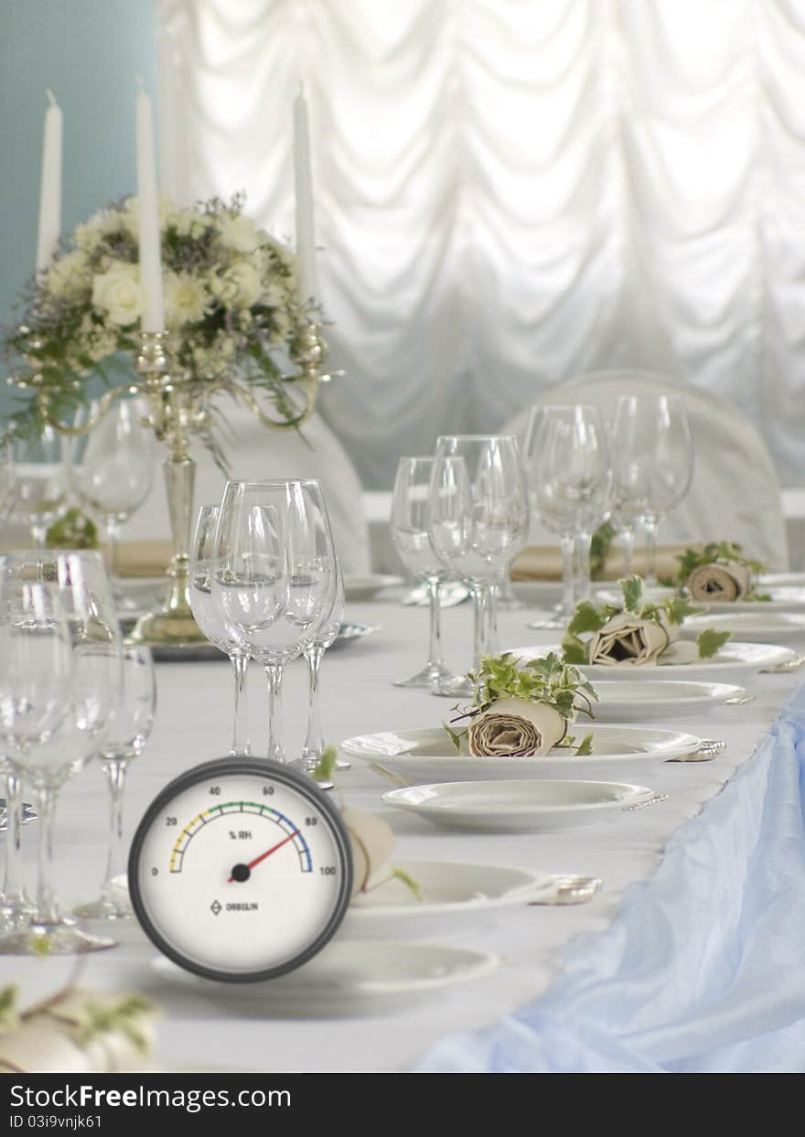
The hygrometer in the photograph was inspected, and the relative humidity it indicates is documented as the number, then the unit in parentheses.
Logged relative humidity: 80 (%)
